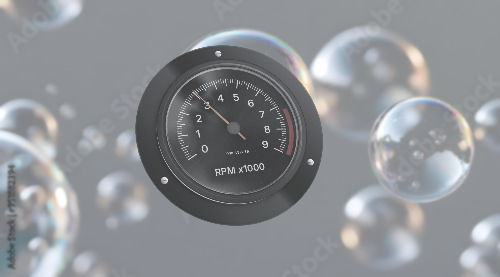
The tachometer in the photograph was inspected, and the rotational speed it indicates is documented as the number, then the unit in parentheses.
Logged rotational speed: 3000 (rpm)
